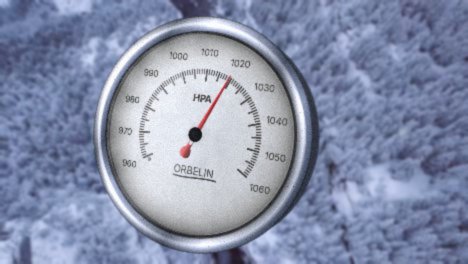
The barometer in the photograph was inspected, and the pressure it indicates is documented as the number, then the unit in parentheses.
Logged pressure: 1020 (hPa)
